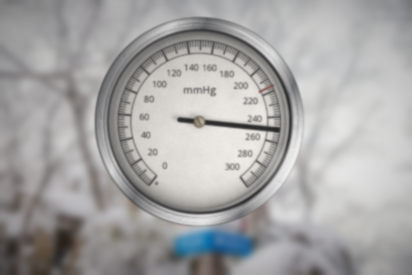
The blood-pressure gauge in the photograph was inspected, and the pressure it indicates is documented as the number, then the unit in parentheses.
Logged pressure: 250 (mmHg)
